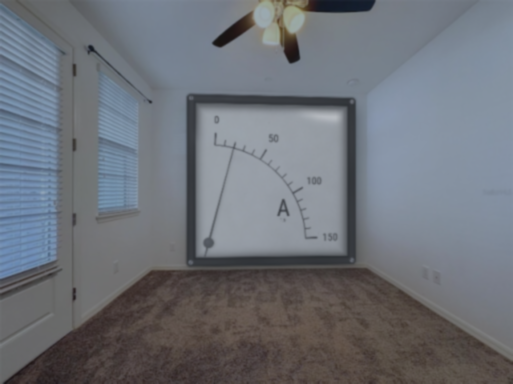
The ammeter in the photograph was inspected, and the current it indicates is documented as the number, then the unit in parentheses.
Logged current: 20 (A)
